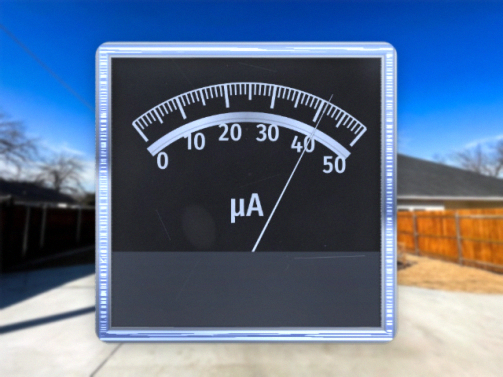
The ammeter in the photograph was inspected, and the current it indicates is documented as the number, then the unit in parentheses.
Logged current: 41 (µA)
